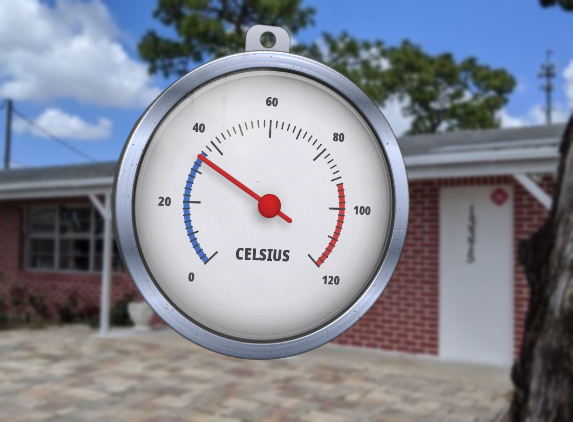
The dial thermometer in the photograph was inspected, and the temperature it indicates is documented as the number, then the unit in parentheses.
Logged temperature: 34 (°C)
